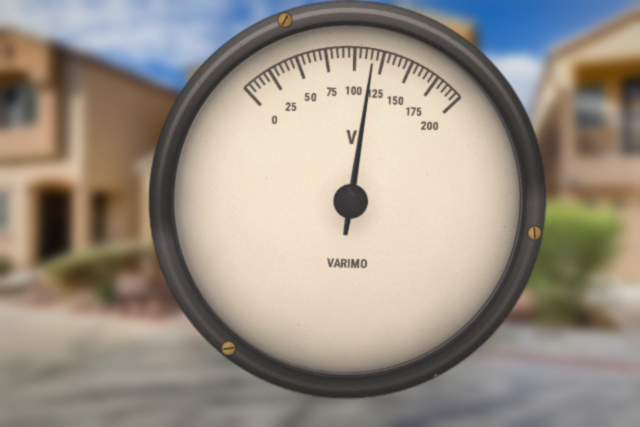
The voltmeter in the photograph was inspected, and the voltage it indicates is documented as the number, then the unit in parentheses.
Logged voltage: 115 (V)
